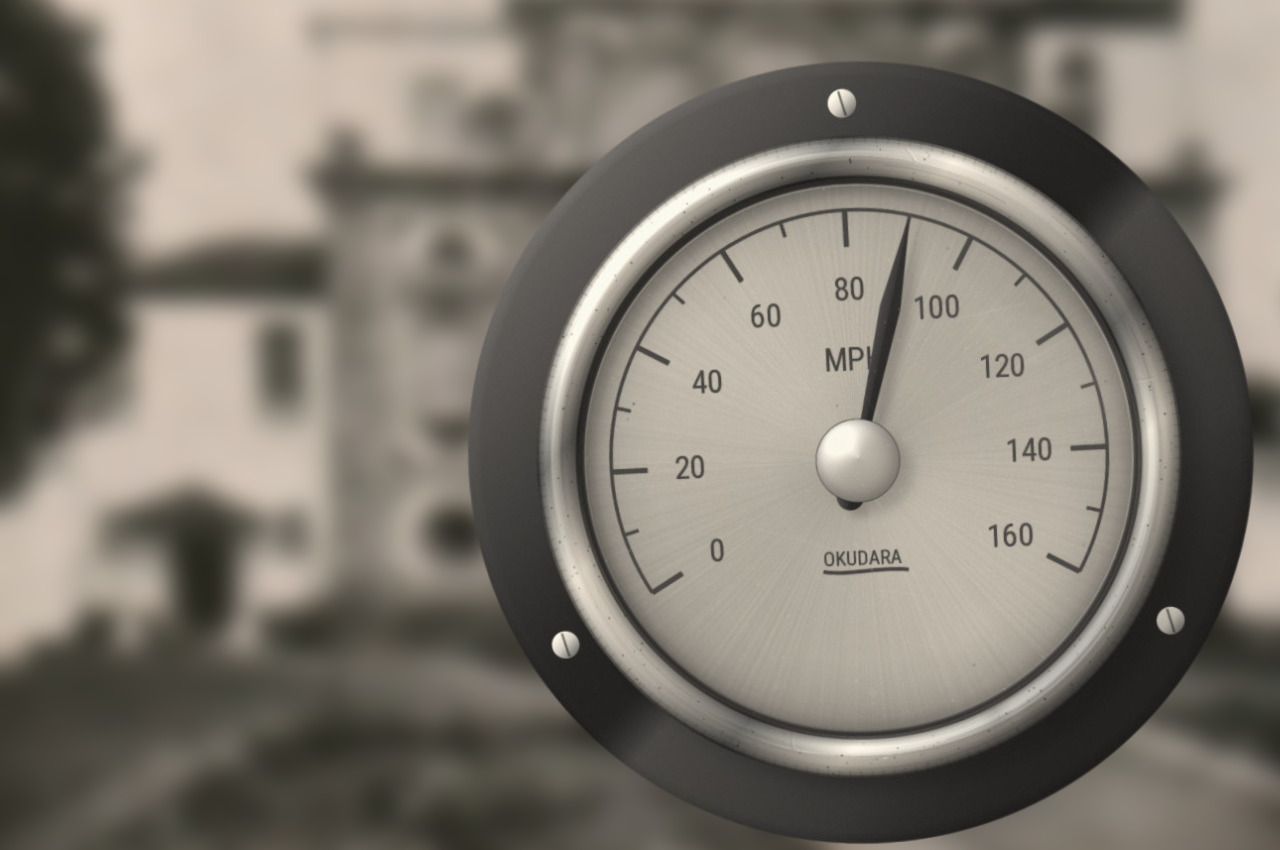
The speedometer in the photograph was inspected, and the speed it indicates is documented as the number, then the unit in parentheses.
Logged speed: 90 (mph)
